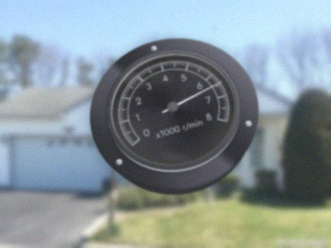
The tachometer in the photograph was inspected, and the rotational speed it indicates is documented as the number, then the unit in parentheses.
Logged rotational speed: 6500 (rpm)
